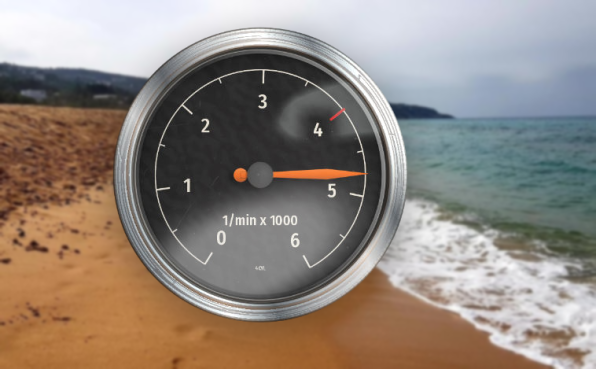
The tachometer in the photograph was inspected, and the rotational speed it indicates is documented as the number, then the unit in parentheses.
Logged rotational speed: 4750 (rpm)
